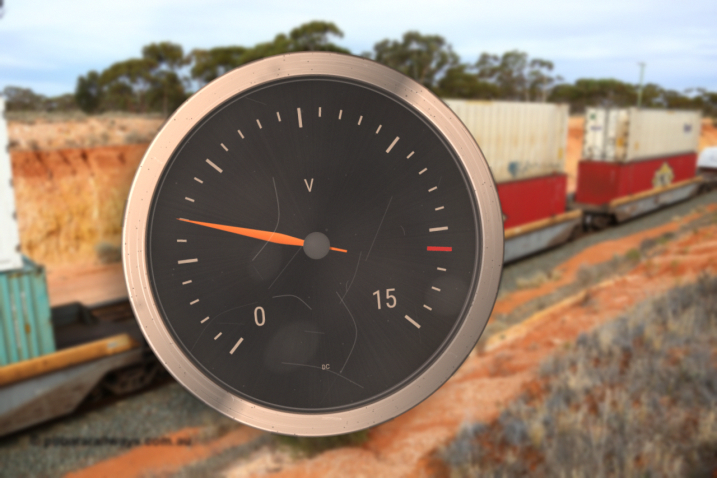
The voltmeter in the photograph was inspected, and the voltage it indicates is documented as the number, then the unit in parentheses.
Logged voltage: 3.5 (V)
